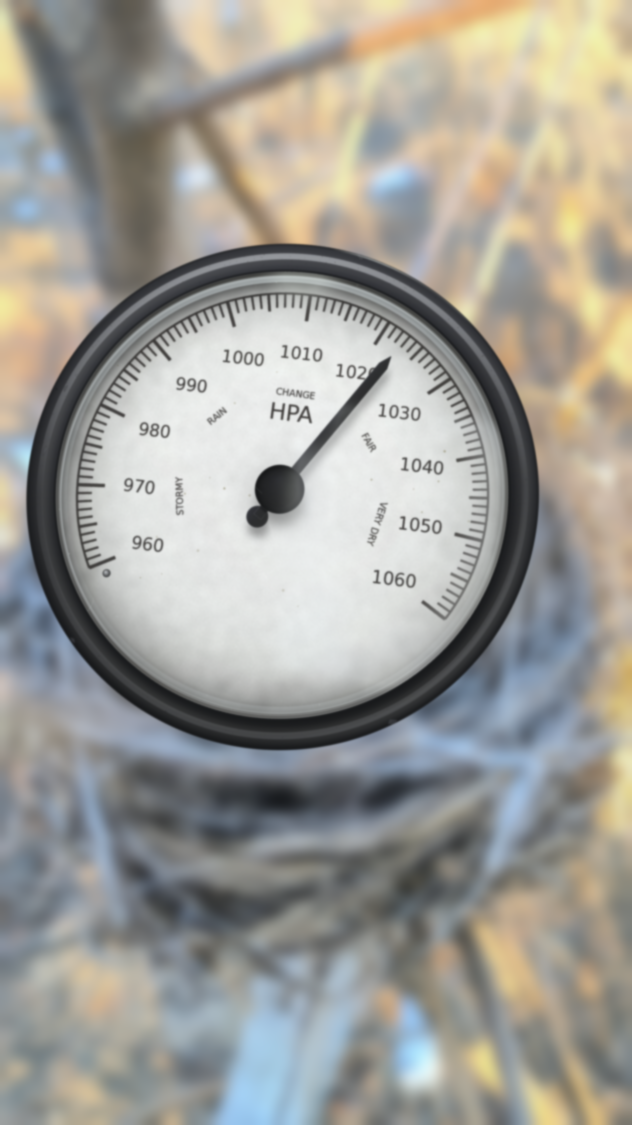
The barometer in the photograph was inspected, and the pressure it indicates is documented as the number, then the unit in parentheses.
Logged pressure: 1023 (hPa)
